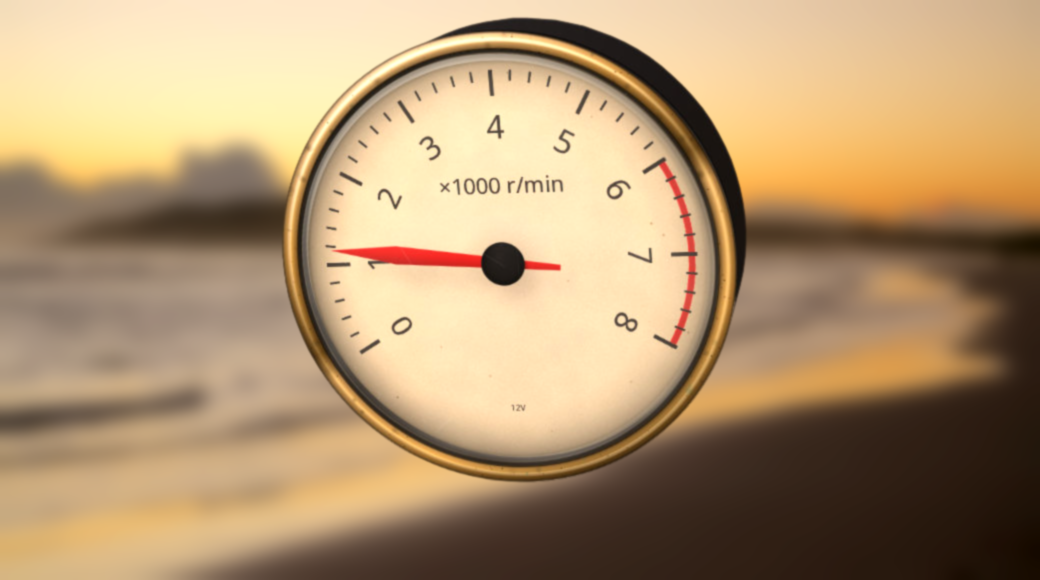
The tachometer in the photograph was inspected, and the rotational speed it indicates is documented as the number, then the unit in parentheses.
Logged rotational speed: 1200 (rpm)
